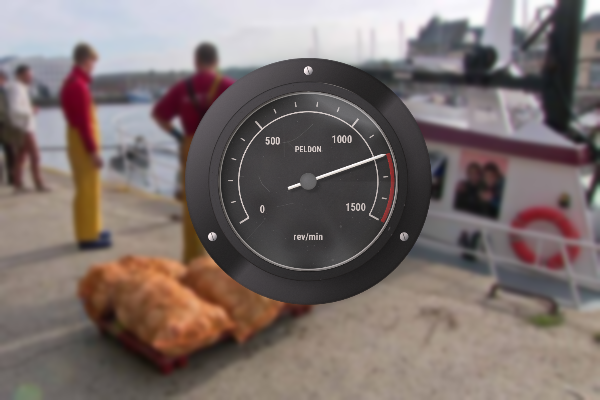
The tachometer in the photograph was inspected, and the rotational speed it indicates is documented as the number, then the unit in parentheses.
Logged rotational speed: 1200 (rpm)
